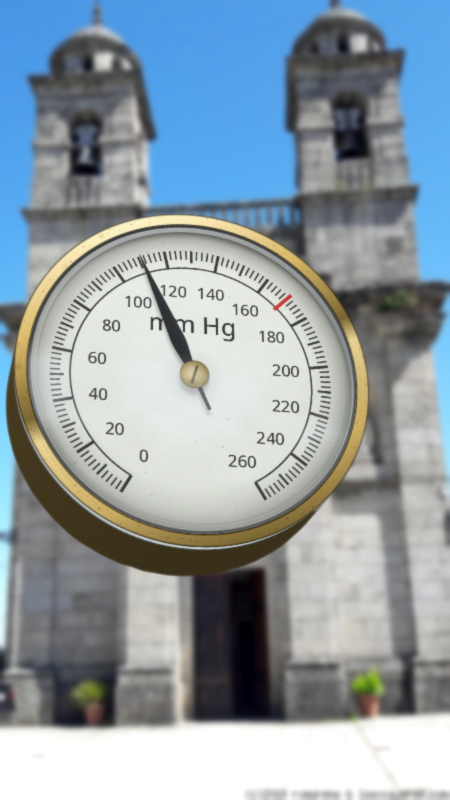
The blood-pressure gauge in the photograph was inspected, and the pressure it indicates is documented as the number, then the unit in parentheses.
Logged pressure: 110 (mmHg)
